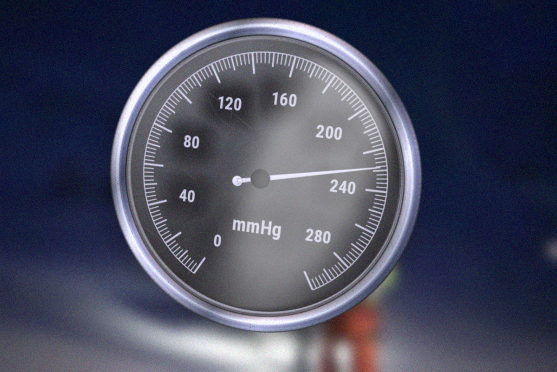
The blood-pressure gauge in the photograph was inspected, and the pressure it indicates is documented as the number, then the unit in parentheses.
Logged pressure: 228 (mmHg)
